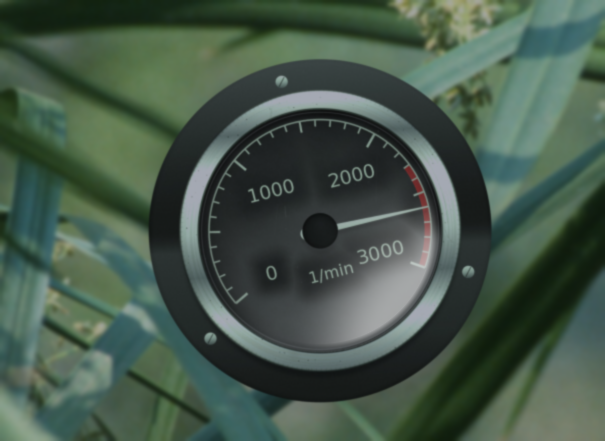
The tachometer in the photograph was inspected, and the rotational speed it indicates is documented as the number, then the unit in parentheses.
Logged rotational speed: 2600 (rpm)
